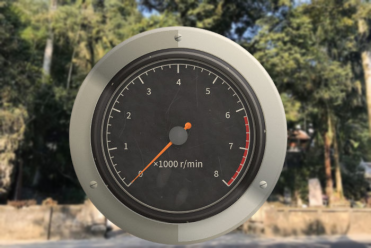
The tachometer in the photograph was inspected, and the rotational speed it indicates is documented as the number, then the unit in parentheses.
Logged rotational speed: 0 (rpm)
